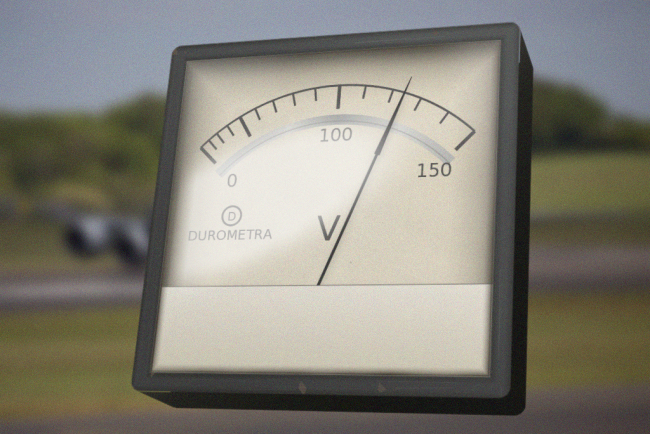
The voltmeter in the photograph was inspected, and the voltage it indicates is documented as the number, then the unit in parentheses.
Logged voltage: 125 (V)
